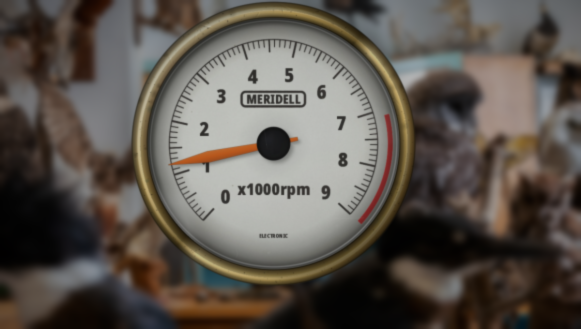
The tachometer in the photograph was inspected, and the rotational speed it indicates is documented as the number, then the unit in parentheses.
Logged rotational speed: 1200 (rpm)
